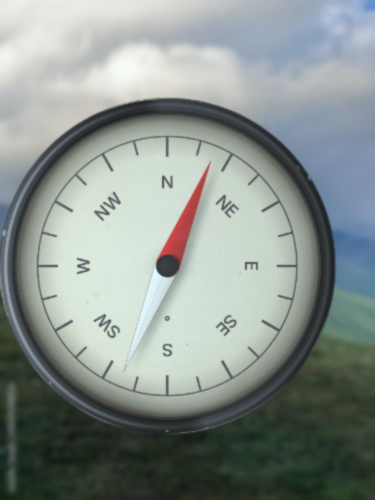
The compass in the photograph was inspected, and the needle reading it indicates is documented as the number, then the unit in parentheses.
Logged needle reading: 22.5 (°)
